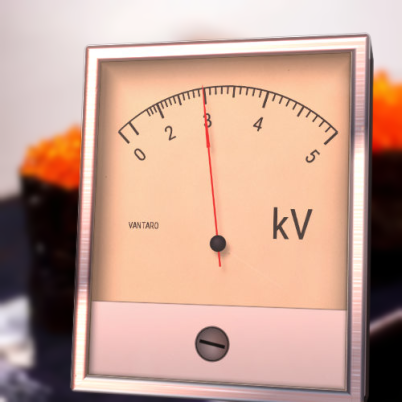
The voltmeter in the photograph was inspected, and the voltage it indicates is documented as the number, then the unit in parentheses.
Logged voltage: 3 (kV)
